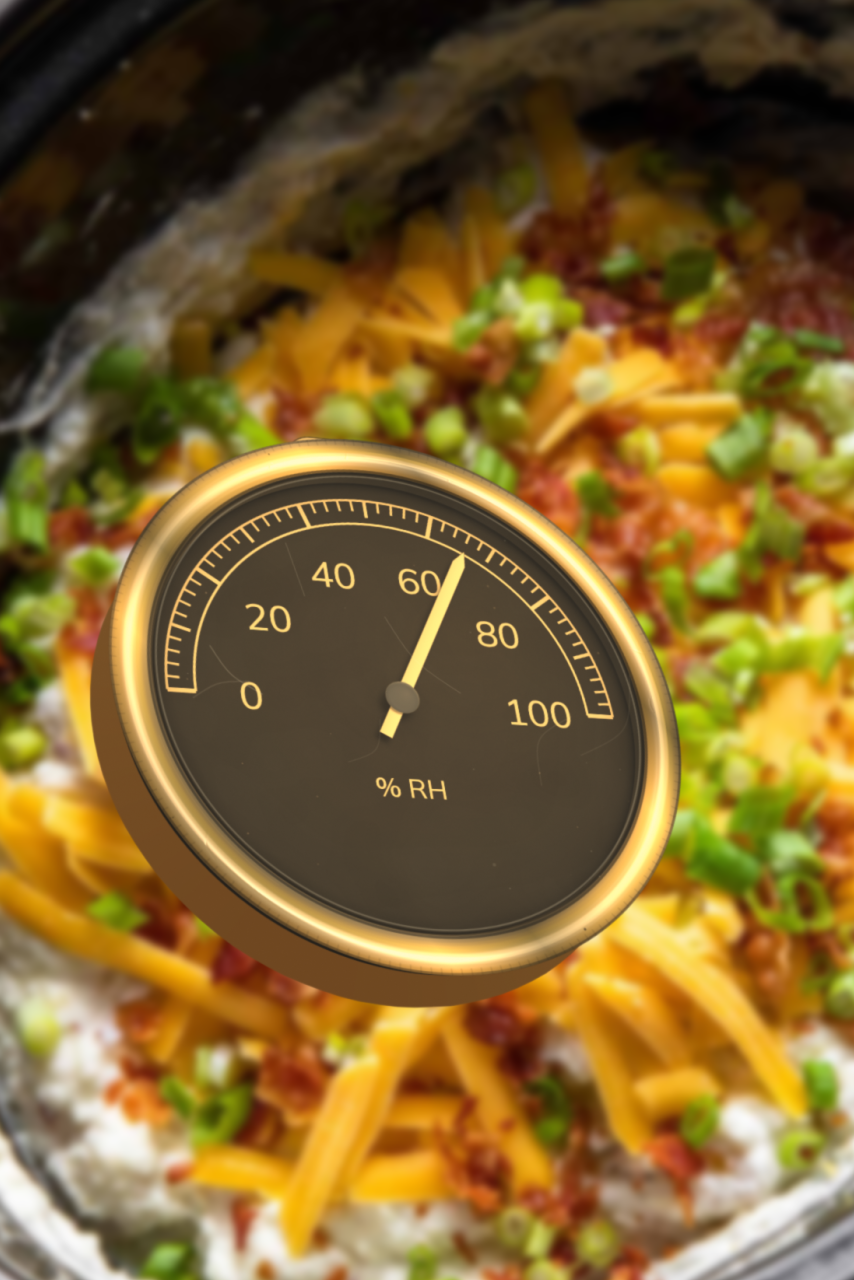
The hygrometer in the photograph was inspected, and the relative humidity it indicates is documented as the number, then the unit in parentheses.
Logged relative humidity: 66 (%)
